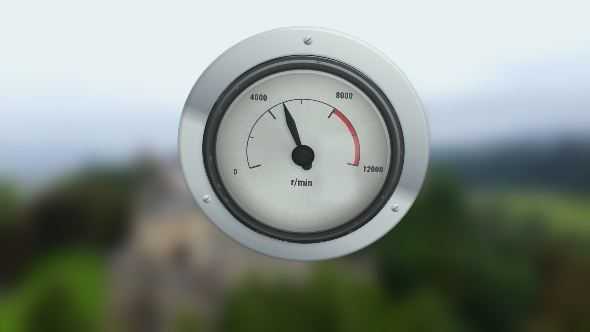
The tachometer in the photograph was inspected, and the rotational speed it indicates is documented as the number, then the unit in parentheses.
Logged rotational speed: 5000 (rpm)
